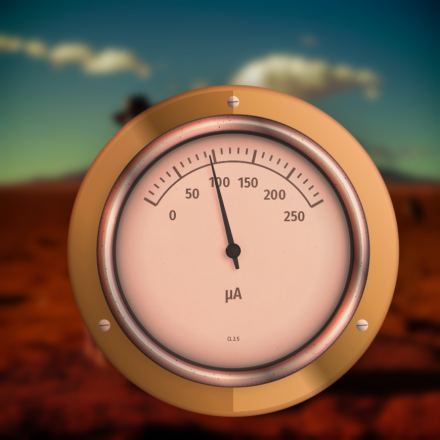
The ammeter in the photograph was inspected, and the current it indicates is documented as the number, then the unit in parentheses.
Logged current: 95 (µA)
